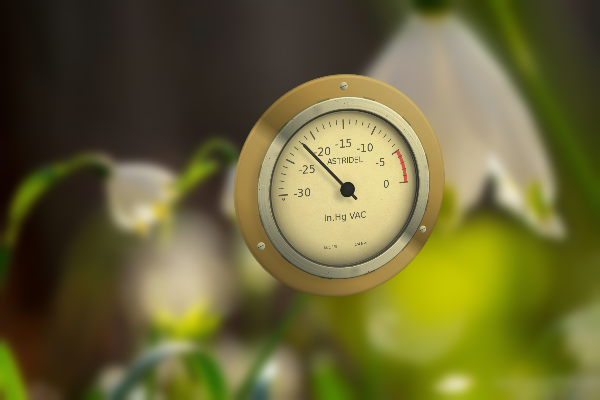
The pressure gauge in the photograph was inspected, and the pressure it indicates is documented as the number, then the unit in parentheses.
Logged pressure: -22 (inHg)
